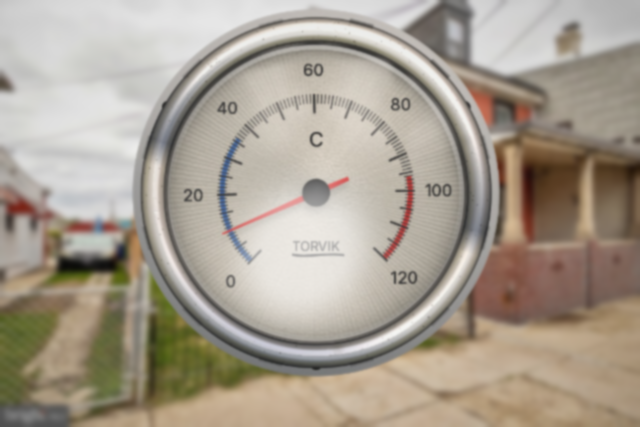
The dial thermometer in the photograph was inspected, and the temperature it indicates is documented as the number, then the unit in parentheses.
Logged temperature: 10 (°C)
